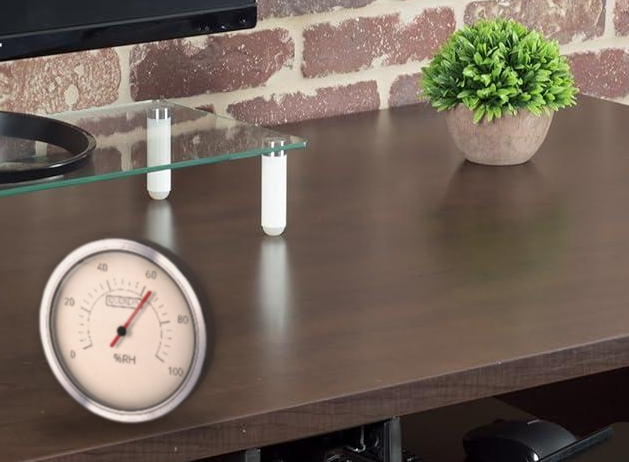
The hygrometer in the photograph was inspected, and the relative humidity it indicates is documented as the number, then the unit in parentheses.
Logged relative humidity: 64 (%)
